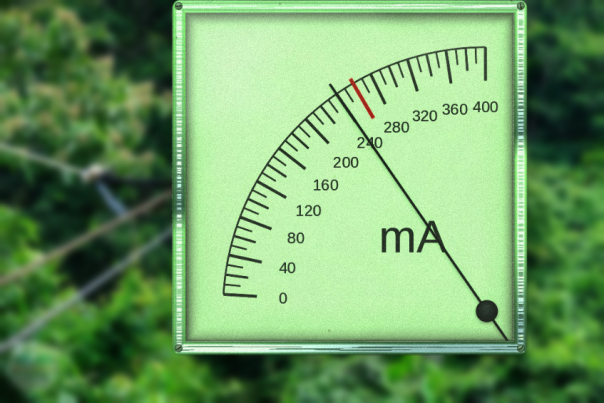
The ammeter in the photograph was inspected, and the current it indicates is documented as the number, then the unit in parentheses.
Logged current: 240 (mA)
